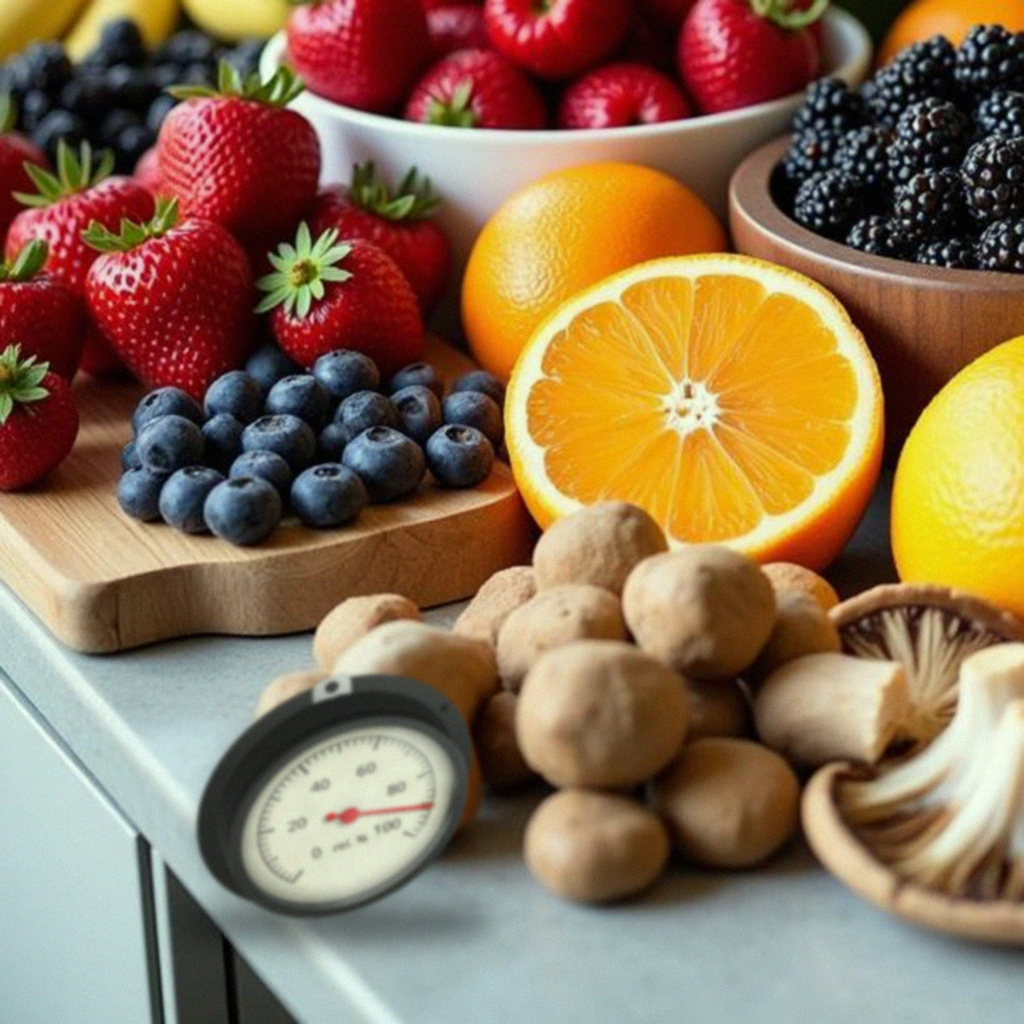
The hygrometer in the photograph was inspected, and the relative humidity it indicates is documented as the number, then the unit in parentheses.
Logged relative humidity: 90 (%)
